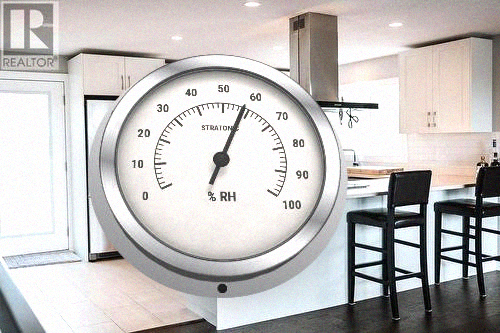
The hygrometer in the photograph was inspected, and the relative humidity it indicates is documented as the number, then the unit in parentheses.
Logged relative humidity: 58 (%)
